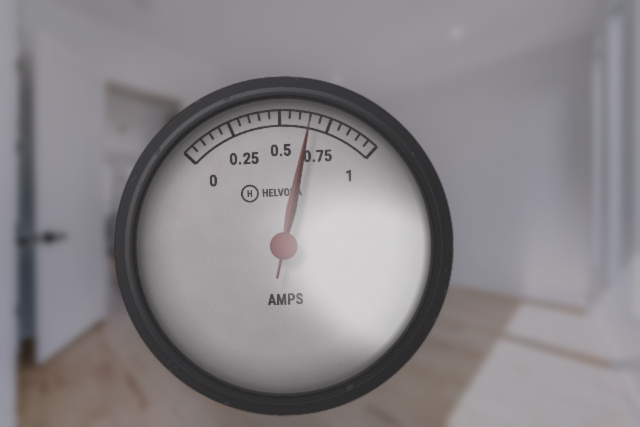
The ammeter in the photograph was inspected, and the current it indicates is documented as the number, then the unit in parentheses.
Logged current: 0.65 (A)
